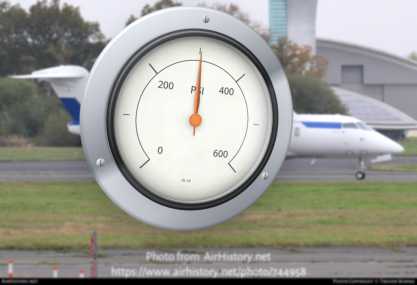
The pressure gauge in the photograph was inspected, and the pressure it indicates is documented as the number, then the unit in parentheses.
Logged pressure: 300 (psi)
